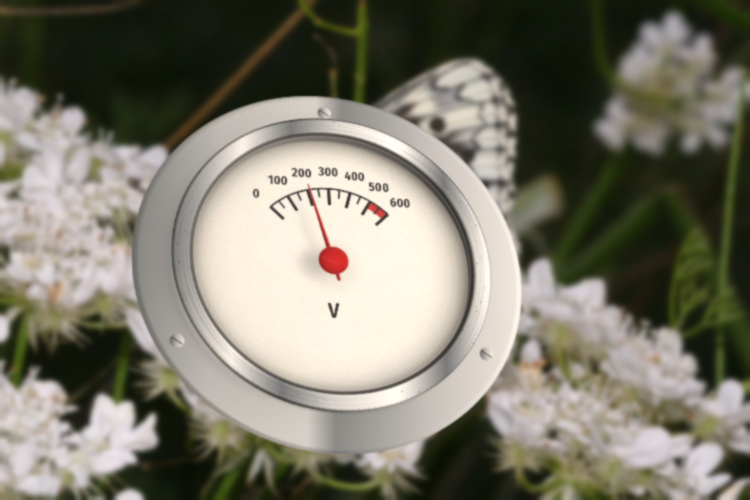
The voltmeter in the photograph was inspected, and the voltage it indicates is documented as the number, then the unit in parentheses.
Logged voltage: 200 (V)
